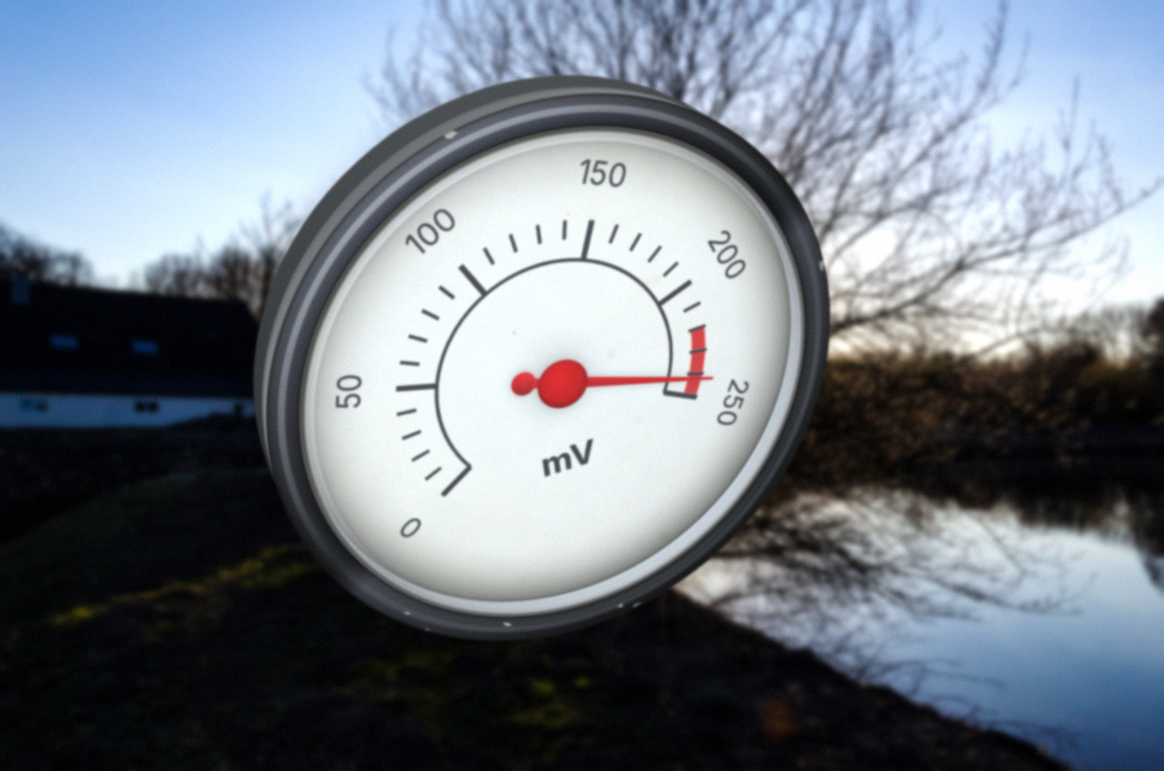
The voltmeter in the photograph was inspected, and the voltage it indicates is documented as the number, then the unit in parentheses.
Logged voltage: 240 (mV)
